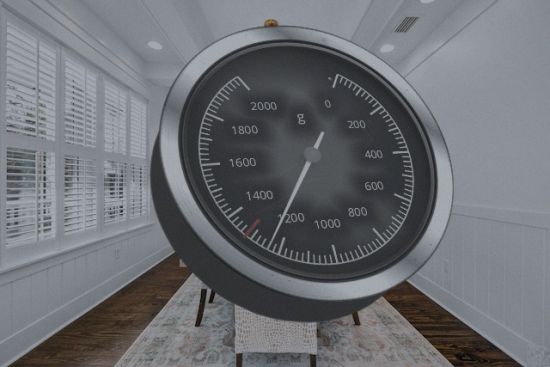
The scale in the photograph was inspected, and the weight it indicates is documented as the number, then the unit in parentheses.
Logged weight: 1240 (g)
